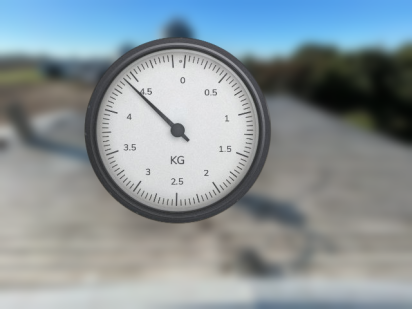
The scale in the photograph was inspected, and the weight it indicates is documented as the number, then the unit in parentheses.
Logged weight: 4.4 (kg)
